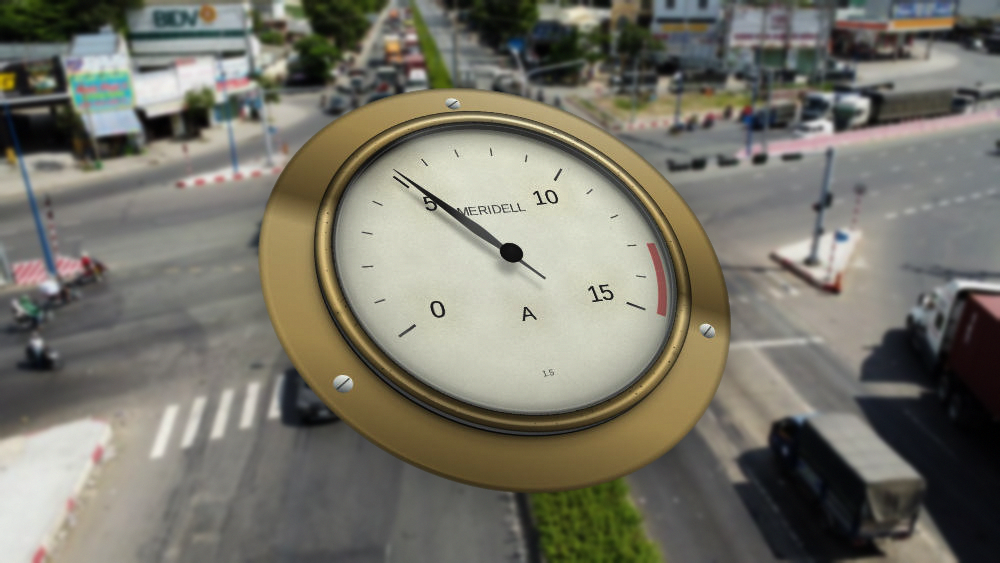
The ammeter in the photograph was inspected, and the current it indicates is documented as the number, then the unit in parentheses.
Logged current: 5 (A)
